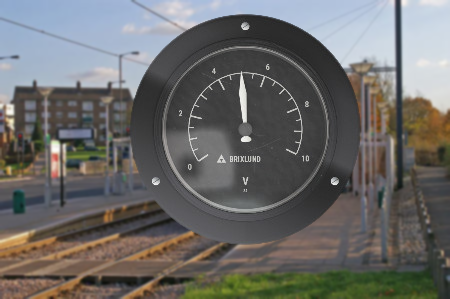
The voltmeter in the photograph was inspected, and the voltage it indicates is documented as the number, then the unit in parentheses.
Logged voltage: 5 (V)
